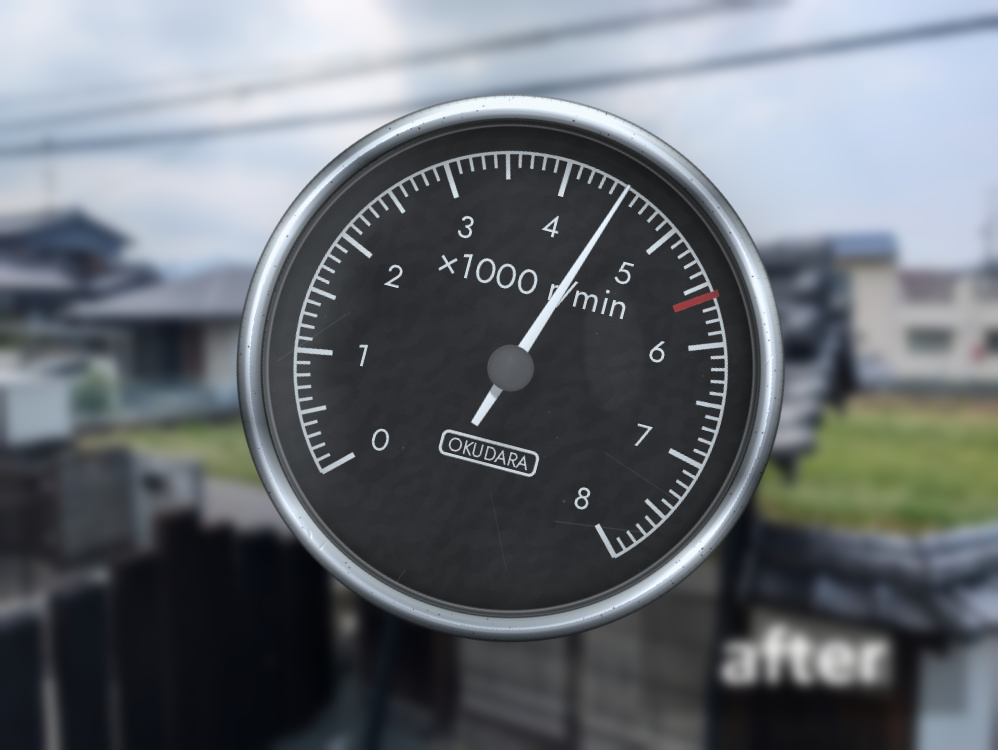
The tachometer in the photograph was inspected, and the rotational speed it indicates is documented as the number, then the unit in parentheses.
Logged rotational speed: 4500 (rpm)
